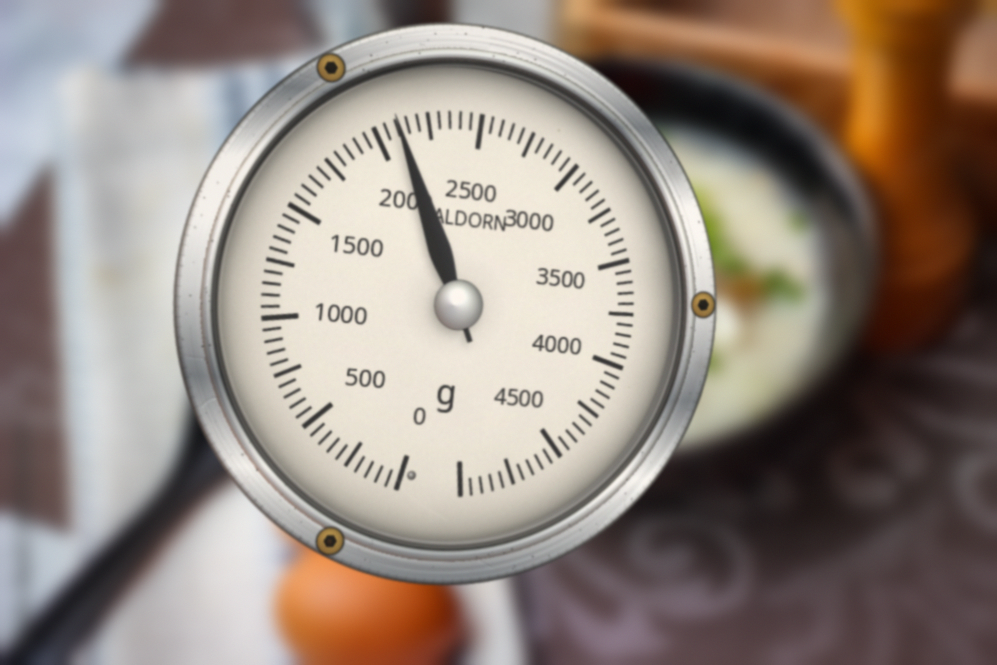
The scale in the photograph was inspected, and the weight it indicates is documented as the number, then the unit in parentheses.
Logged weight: 2100 (g)
